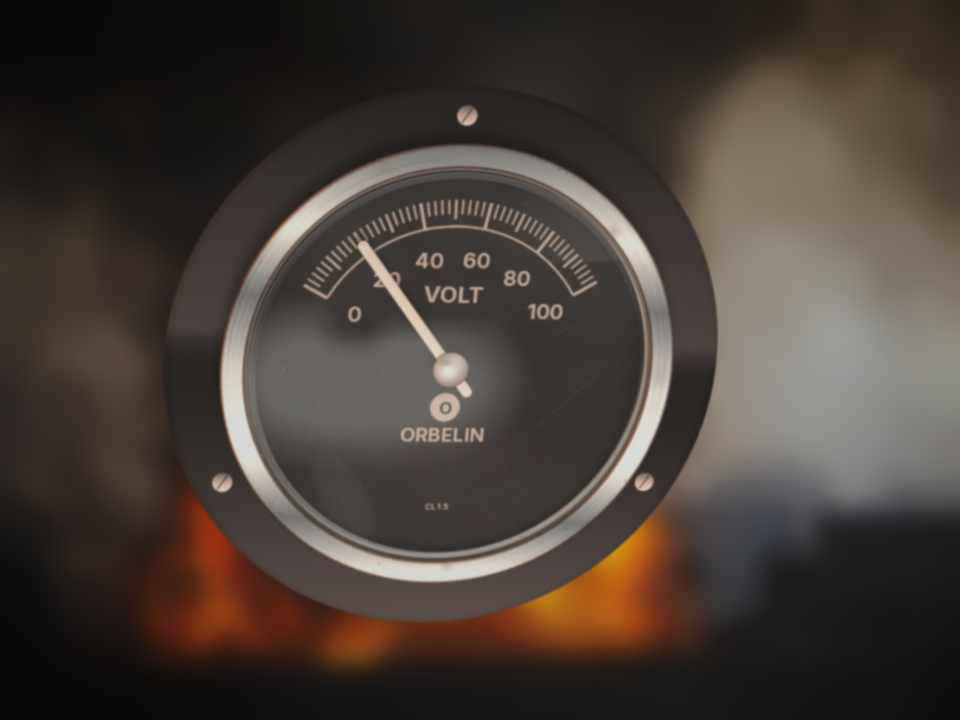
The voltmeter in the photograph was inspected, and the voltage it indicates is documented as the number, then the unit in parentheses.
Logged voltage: 20 (V)
